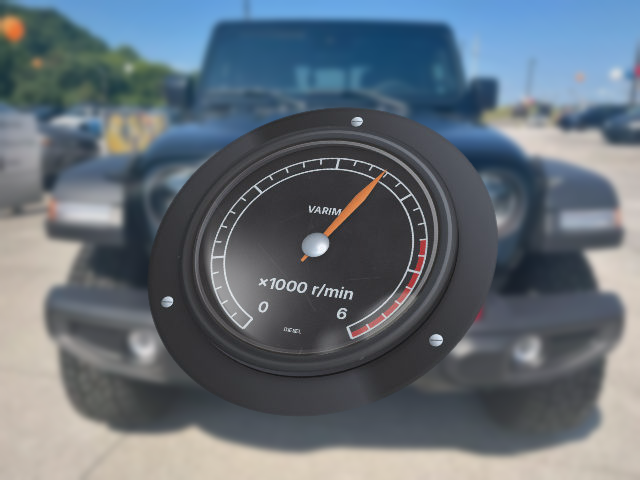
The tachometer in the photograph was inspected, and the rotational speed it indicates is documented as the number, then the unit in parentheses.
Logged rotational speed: 3600 (rpm)
